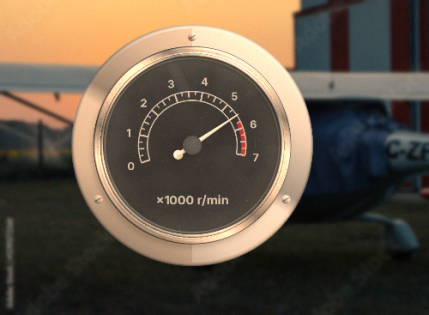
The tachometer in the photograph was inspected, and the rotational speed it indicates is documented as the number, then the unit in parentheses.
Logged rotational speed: 5500 (rpm)
